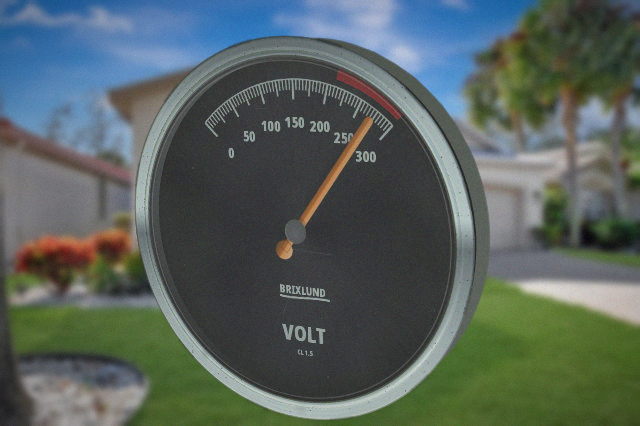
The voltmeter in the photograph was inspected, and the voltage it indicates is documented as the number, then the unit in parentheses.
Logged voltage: 275 (V)
